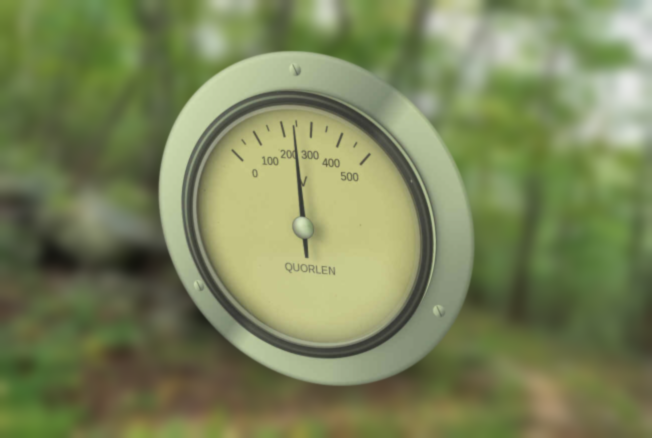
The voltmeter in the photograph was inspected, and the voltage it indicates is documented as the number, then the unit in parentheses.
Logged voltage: 250 (V)
